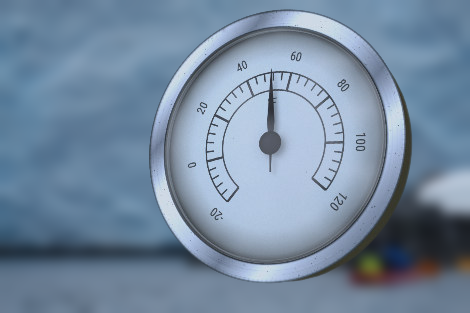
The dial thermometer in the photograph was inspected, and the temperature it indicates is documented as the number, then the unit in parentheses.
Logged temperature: 52 (°F)
